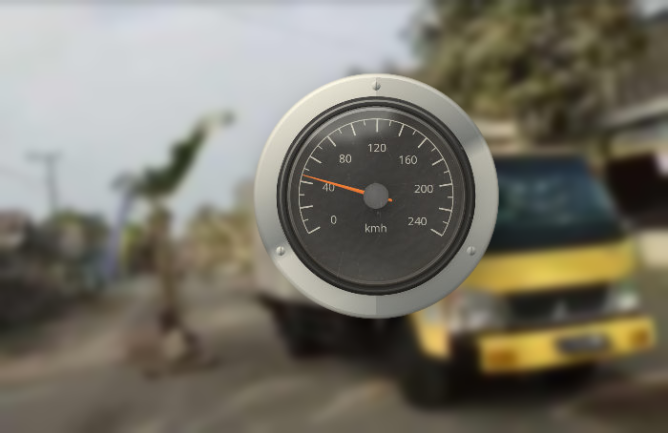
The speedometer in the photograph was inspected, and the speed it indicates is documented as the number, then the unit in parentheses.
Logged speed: 45 (km/h)
